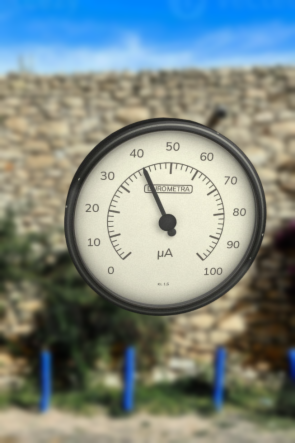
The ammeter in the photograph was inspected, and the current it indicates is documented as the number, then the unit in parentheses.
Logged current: 40 (µA)
